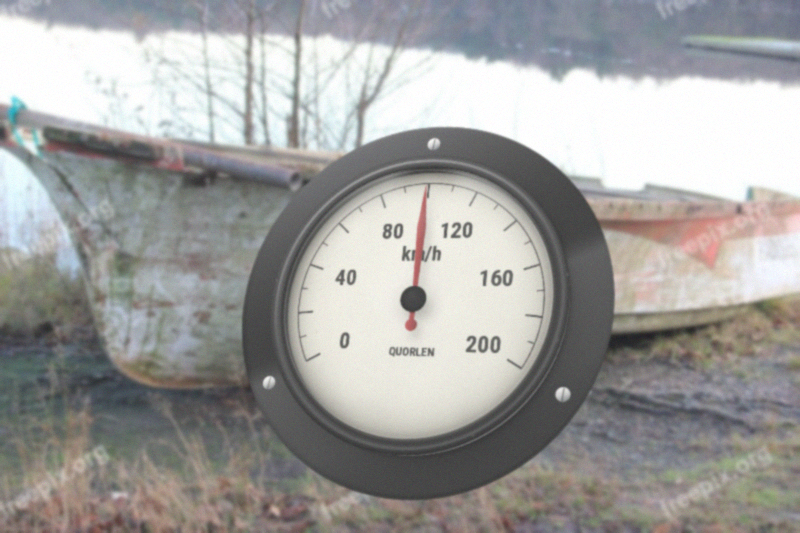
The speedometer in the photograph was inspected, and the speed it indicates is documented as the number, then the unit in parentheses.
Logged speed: 100 (km/h)
